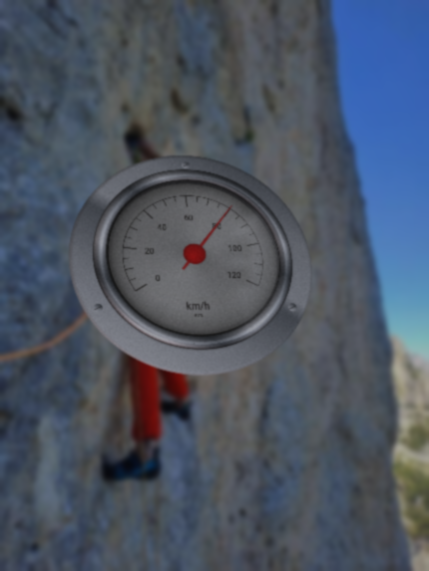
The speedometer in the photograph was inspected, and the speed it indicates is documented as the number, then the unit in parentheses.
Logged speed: 80 (km/h)
